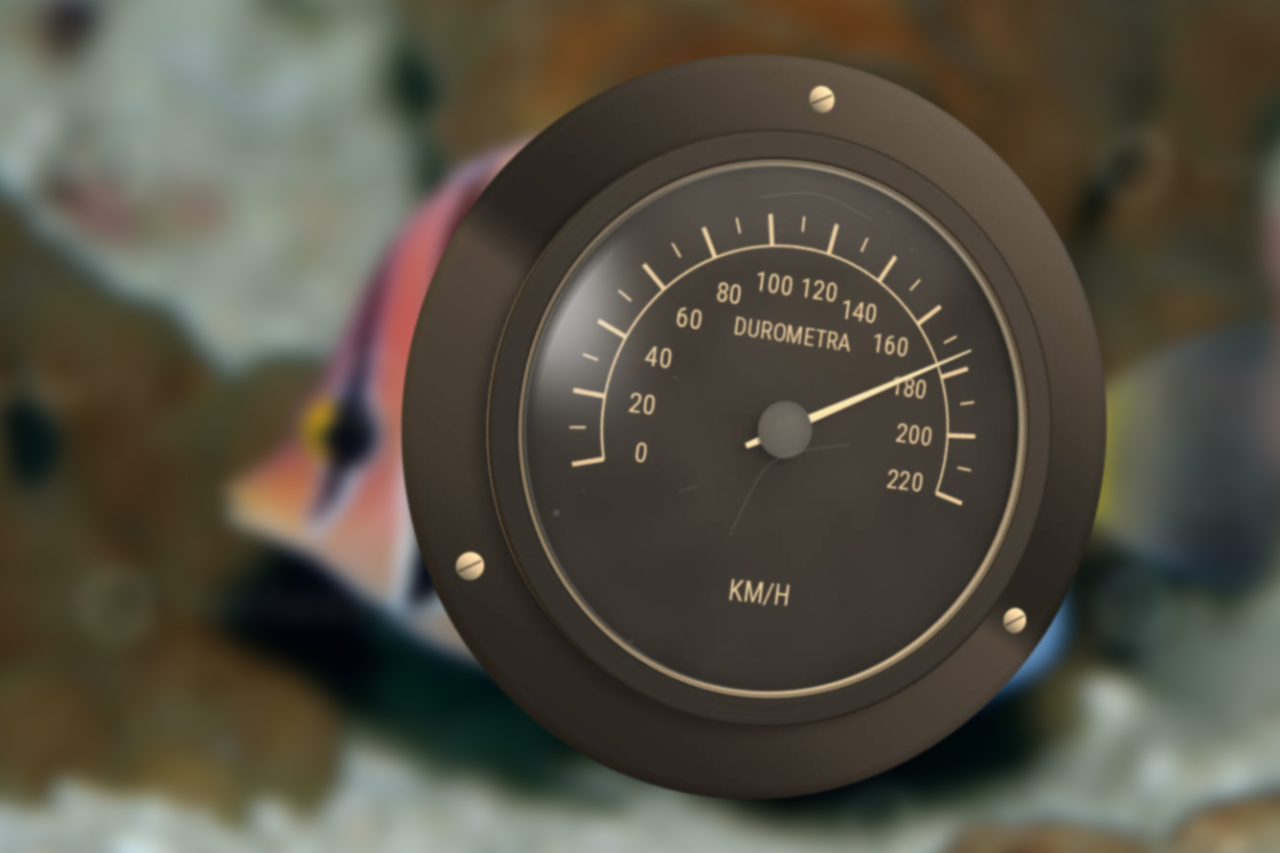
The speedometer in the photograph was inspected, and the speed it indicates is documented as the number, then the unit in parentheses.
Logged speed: 175 (km/h)
